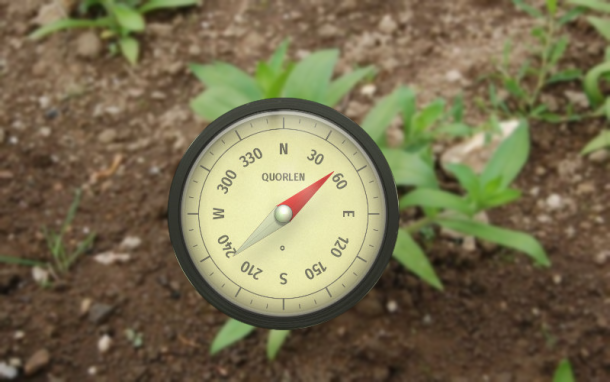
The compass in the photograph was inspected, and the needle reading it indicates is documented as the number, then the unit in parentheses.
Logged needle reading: 50 (°)
